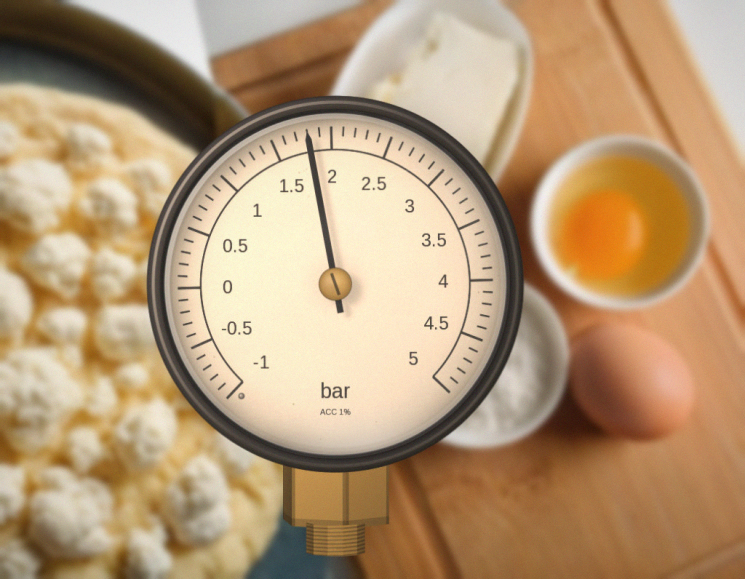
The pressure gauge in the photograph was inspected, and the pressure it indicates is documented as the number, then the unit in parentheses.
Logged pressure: 1.8 (bar)
